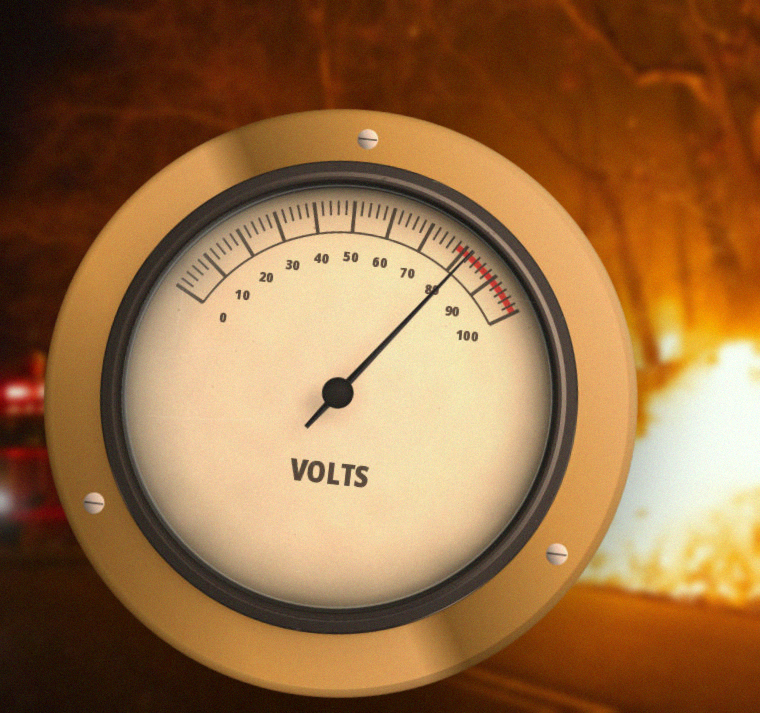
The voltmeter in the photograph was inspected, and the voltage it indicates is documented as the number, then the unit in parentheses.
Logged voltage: 82 (V)
